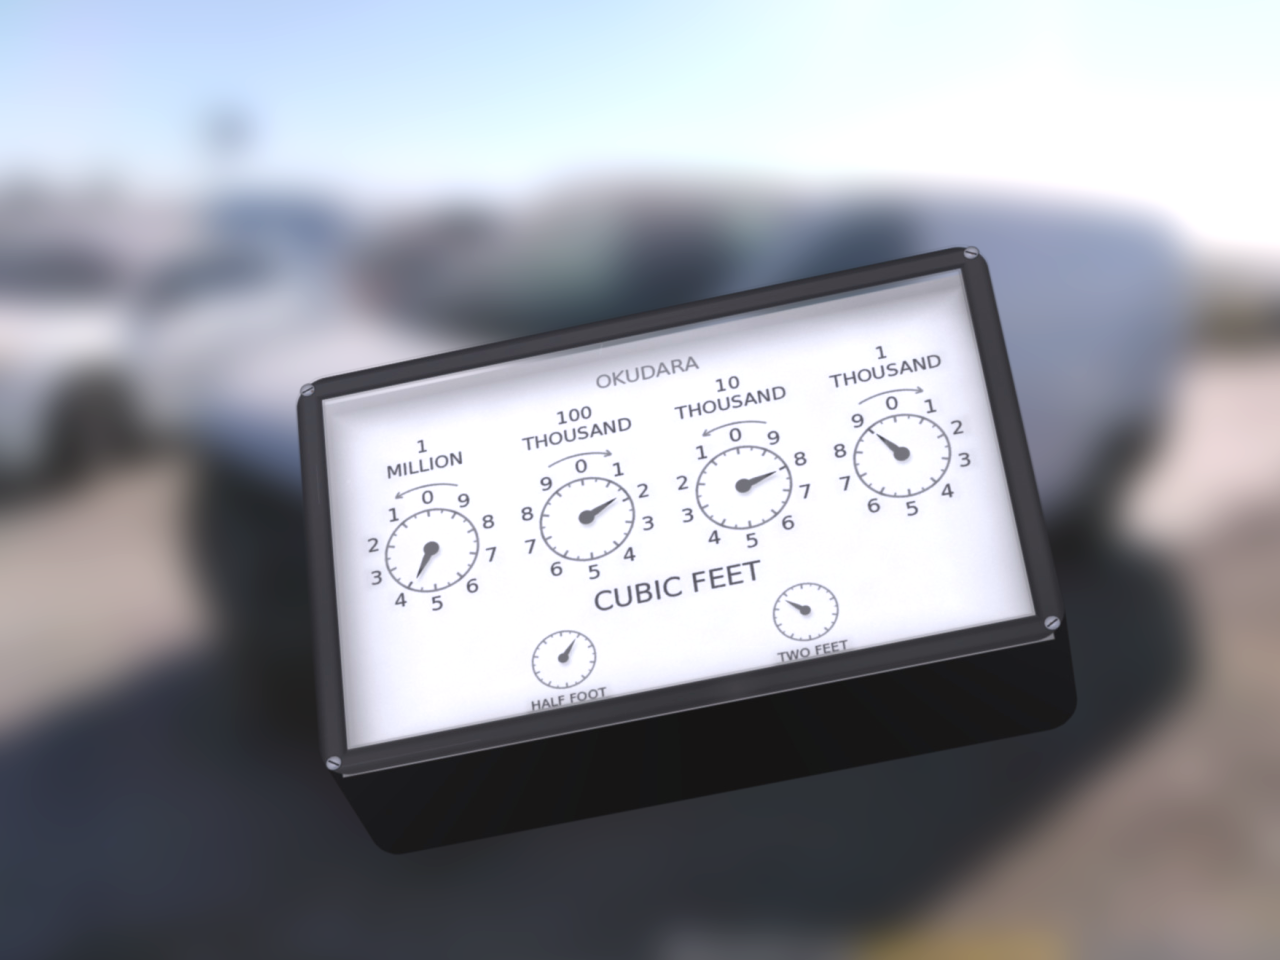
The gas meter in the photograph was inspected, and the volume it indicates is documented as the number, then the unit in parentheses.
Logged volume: 417900 (ft³)
